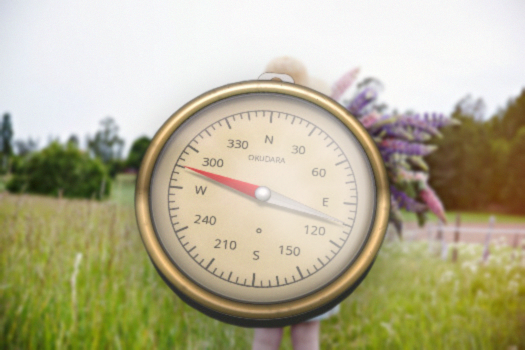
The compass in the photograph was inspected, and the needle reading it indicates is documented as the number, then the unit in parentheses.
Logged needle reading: 285 (°)
